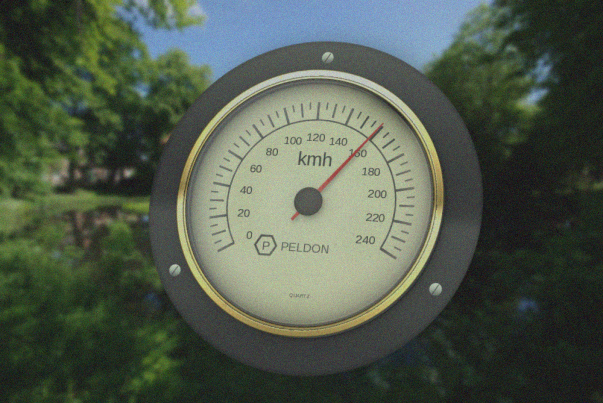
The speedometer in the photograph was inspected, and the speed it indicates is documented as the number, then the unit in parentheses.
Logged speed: 160 (km/h)
